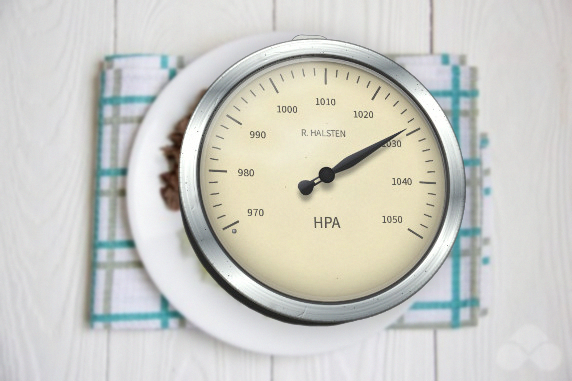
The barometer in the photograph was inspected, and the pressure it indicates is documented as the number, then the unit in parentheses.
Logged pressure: 1029 (hPa)
